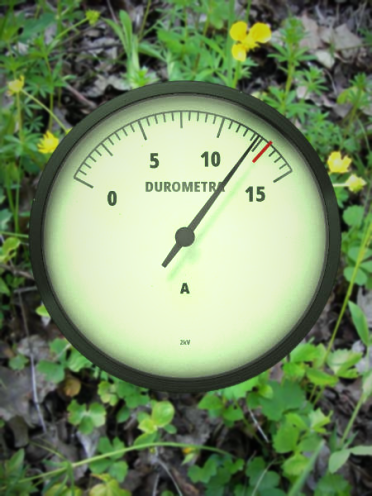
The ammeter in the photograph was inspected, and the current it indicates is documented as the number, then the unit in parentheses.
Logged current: 12.25 (A)
